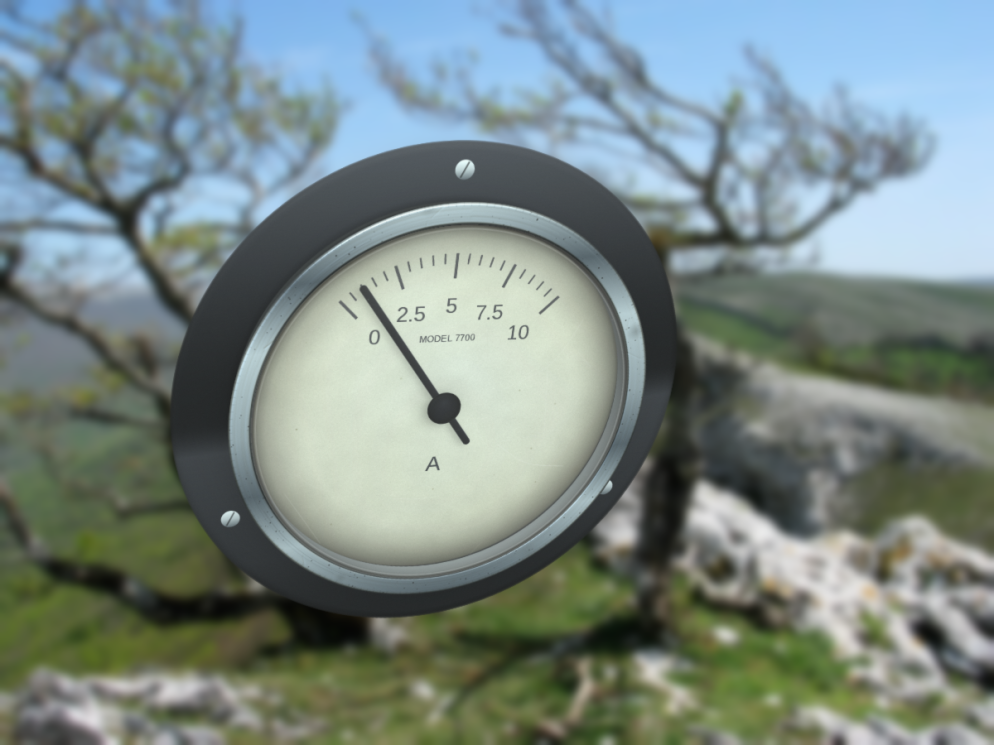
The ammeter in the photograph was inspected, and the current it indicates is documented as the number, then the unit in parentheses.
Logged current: 1 (A)
